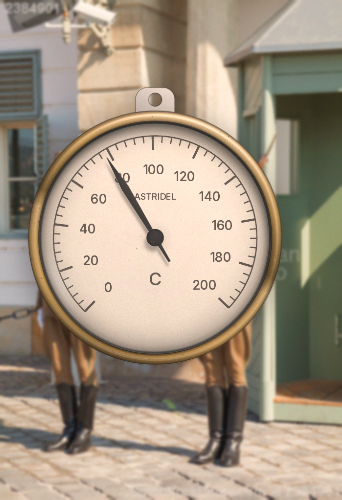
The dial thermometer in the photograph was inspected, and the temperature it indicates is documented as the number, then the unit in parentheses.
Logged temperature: 78 (°C)
